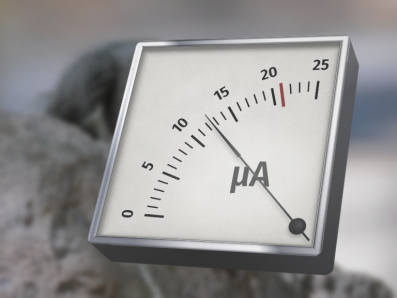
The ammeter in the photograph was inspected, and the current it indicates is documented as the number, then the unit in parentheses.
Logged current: 12.5 (µA)
